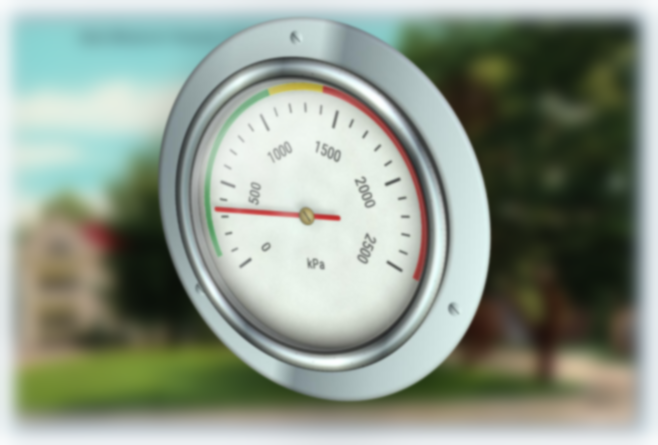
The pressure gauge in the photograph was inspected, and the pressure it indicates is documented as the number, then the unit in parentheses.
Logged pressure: 350 (kPa)
